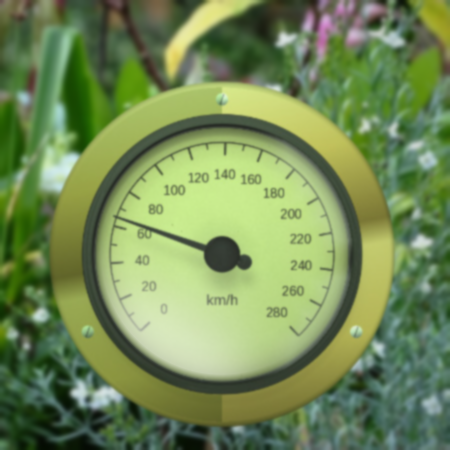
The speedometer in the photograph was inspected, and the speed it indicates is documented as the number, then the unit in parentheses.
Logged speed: 65 (km/h)
